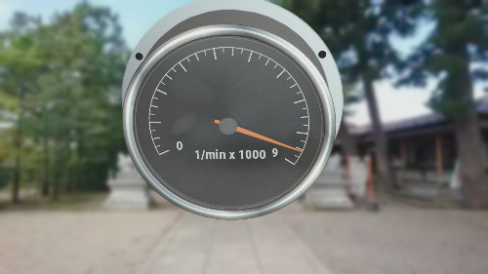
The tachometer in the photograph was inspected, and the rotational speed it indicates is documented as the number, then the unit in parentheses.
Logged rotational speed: 8500 (rpm)
